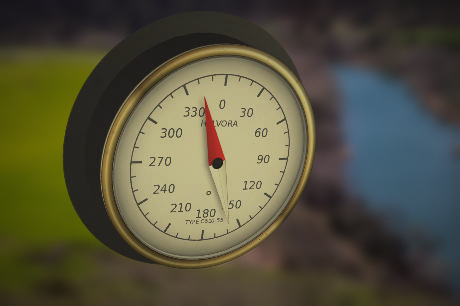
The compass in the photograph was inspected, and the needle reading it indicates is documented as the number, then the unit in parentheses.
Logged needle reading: 340 (°)
